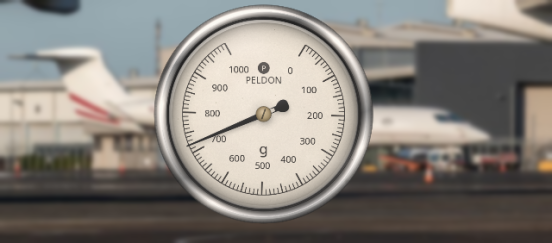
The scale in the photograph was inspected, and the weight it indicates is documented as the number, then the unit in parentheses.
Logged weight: 720 (g)
